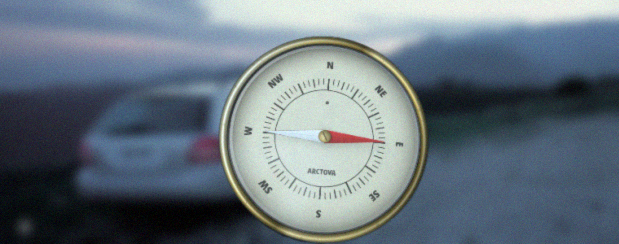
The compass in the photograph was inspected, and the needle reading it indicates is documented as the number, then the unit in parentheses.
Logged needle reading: 90 (°)
